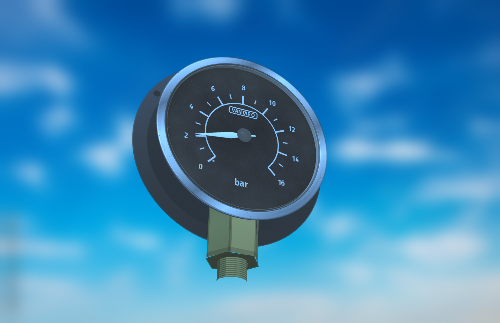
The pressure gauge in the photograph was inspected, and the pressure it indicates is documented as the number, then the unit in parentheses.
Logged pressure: 2 (bar)
